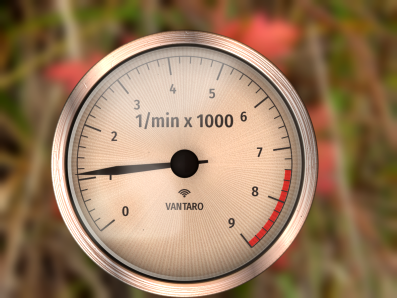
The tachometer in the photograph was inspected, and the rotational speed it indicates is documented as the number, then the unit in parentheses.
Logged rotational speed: 1100 (rpm)
